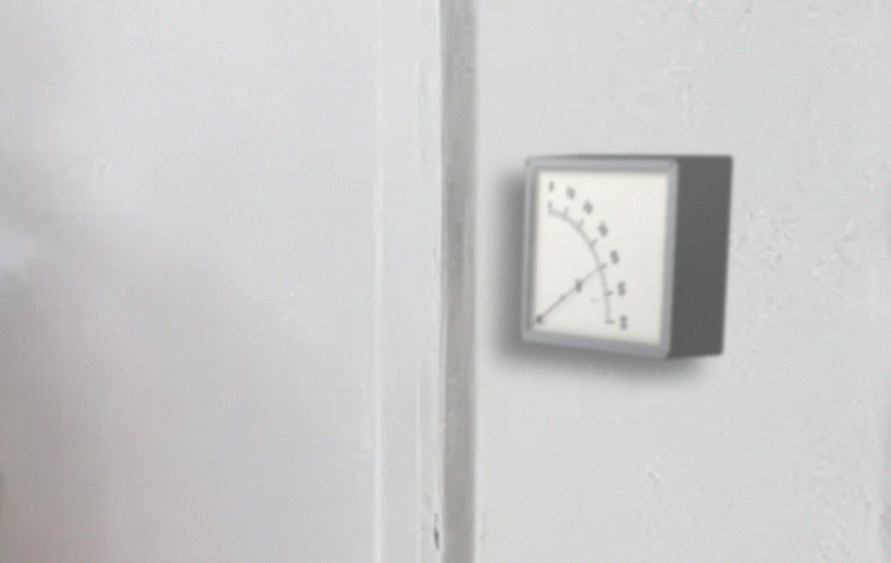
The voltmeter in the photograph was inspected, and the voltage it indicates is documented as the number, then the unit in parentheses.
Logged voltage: 40 (V)
